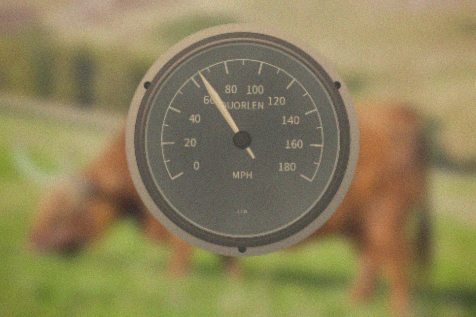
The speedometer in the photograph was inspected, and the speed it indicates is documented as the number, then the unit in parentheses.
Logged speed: 65 (mph)
